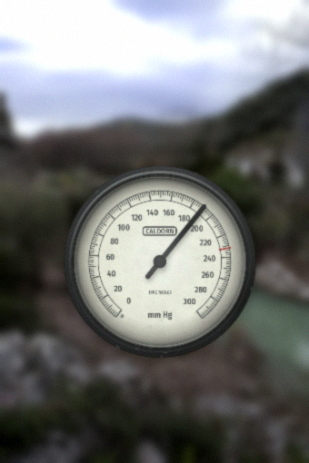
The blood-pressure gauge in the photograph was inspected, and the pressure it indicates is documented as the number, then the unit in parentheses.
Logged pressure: 190 (mmHg)
